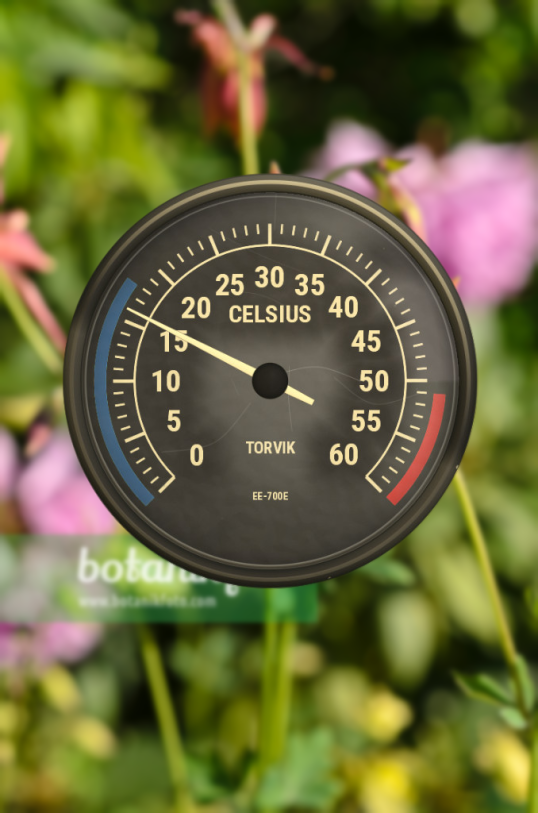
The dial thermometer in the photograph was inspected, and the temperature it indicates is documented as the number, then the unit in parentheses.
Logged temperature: 16 (°C)
